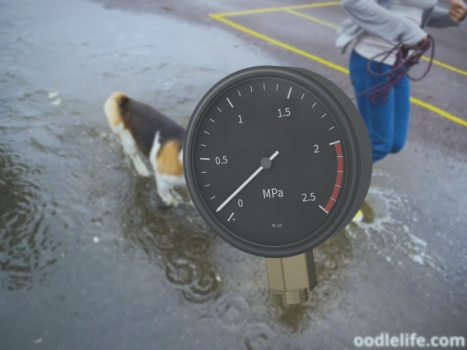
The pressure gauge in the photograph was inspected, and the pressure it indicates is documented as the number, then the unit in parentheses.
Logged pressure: 0.1 (MPa)
